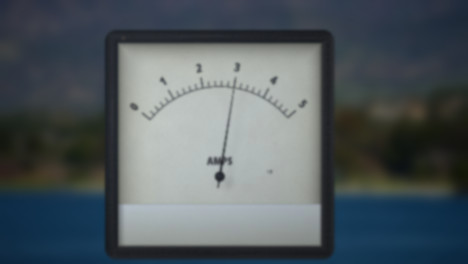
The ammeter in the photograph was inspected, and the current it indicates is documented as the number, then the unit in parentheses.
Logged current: 3 (A)
